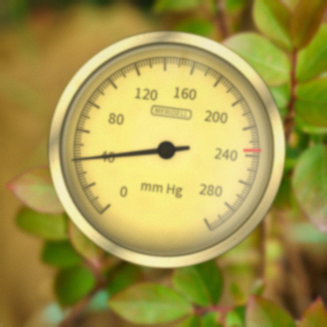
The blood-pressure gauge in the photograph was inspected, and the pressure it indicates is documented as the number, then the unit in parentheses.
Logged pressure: 40 (mmHg)
